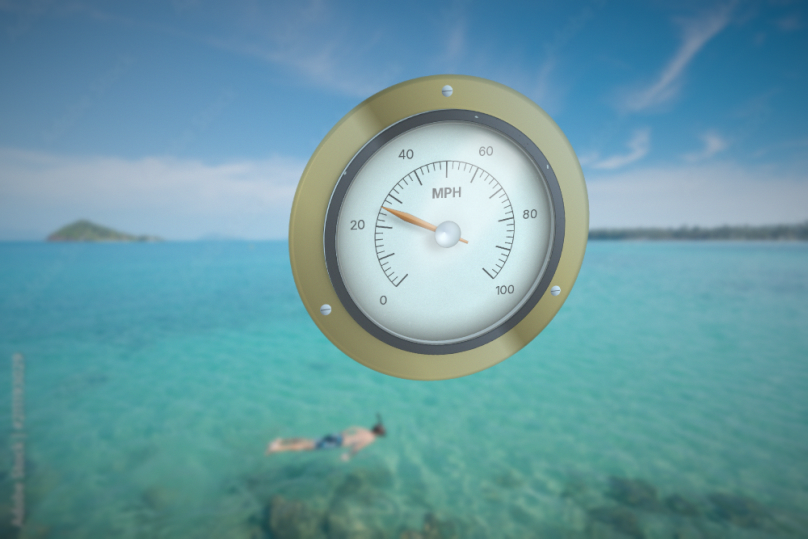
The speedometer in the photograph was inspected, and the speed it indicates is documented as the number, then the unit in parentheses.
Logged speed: 26 (mph)
